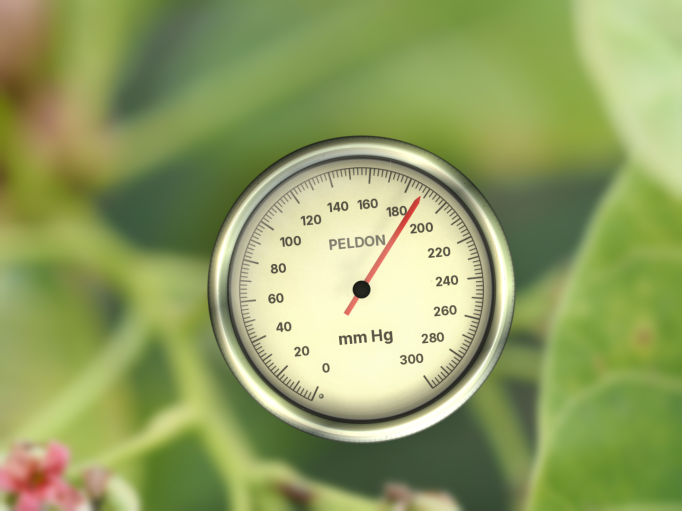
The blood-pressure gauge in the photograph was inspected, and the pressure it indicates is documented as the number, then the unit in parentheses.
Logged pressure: 188 (mmHg)
